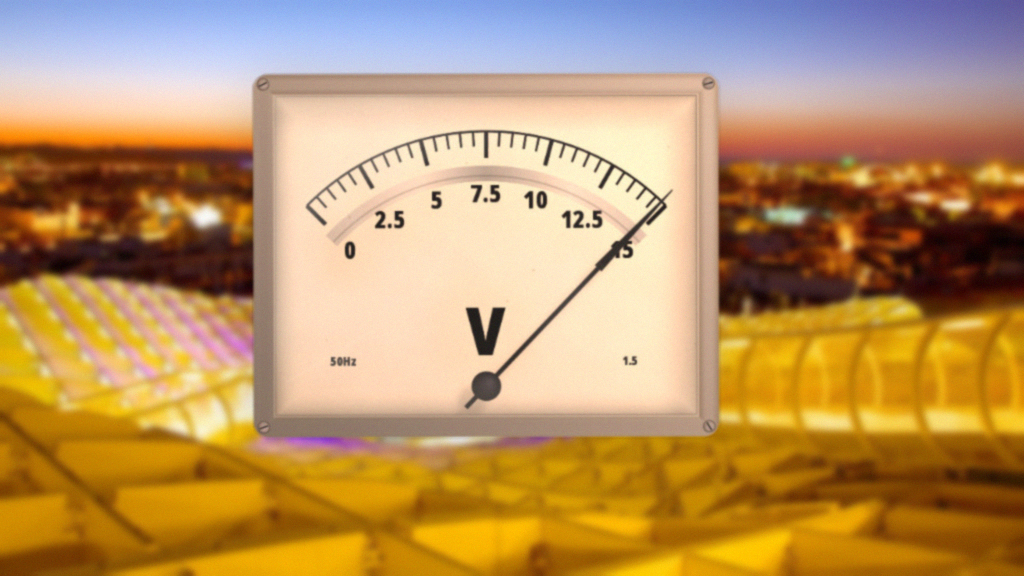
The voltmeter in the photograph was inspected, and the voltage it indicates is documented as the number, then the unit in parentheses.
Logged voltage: 14.75 (V)
